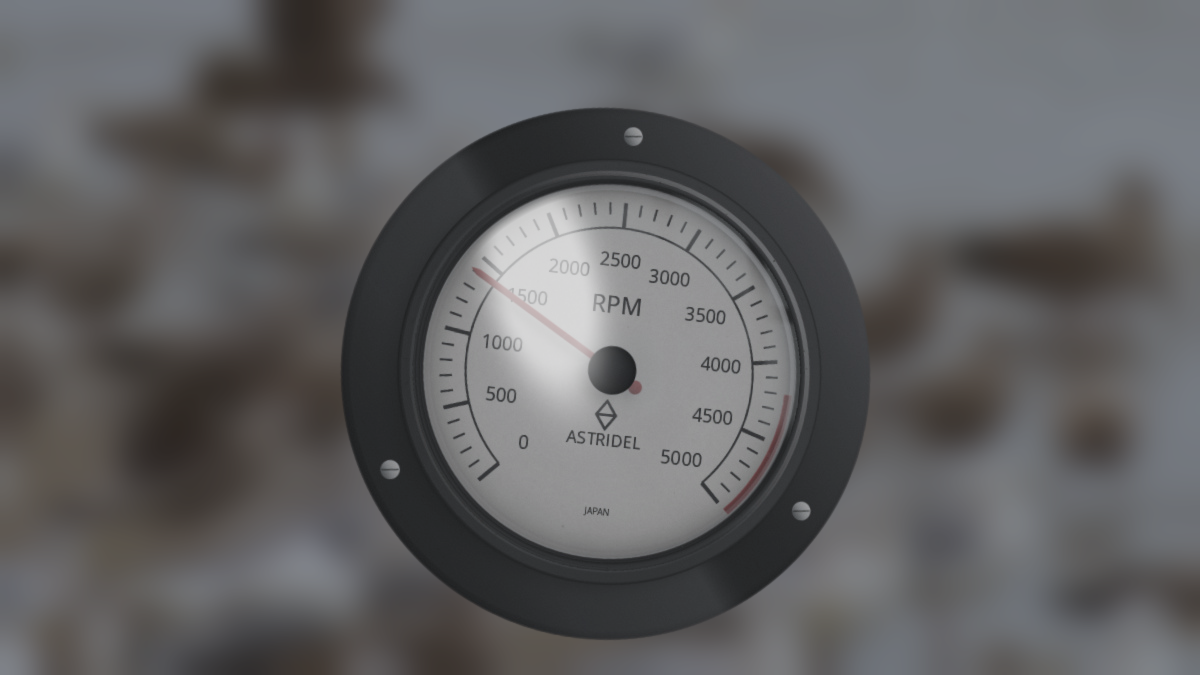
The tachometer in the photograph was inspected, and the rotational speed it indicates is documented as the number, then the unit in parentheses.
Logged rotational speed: 1400 (rpm)
